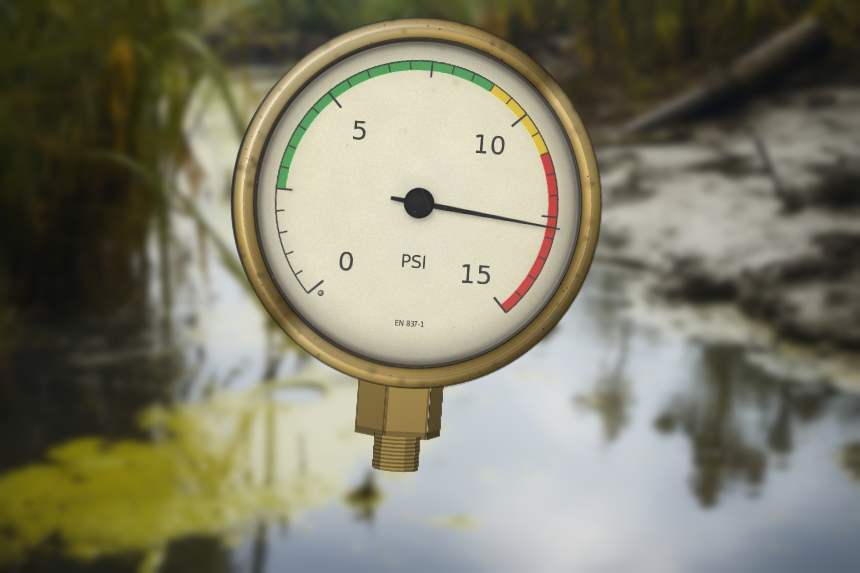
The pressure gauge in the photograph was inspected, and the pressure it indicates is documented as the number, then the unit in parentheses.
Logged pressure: 12.75 (psi)
